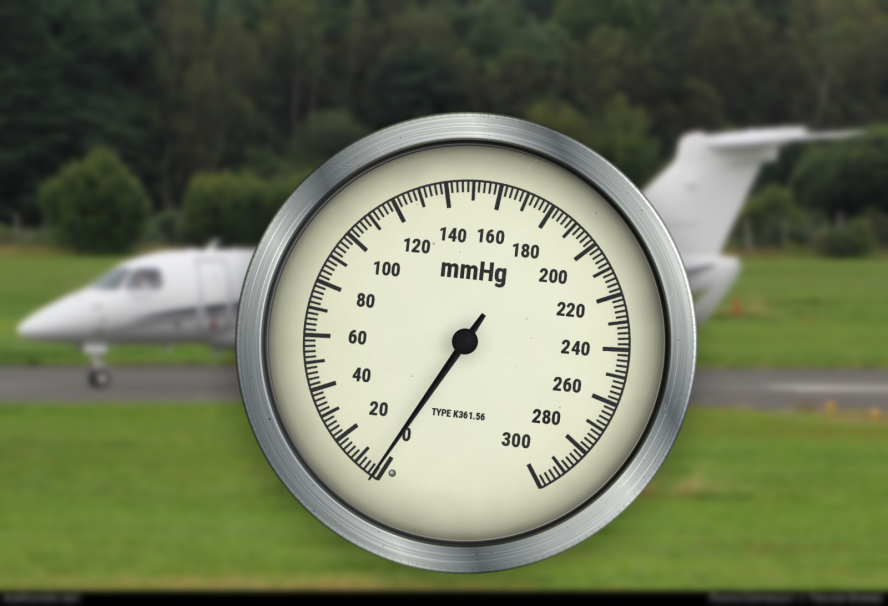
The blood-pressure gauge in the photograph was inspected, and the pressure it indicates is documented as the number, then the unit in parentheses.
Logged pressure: 2 (mmHg)
